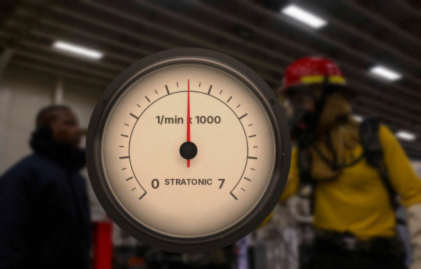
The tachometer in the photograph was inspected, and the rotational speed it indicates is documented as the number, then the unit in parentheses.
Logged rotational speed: 3500 (rpm)
